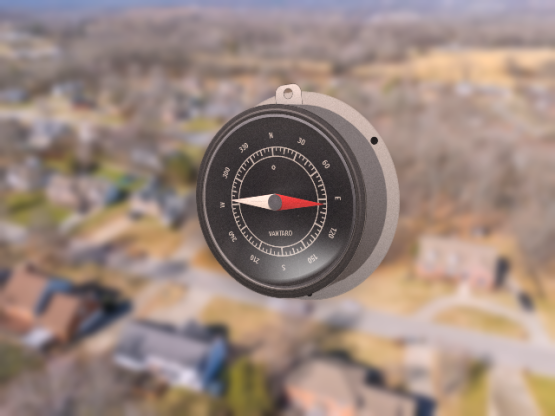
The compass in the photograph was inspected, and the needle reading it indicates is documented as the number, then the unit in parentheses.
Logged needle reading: 95 (°)
